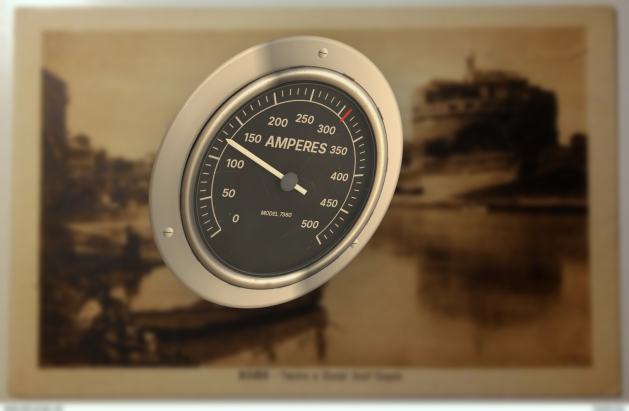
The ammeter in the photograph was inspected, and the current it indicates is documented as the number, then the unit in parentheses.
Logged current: 125 (A)
